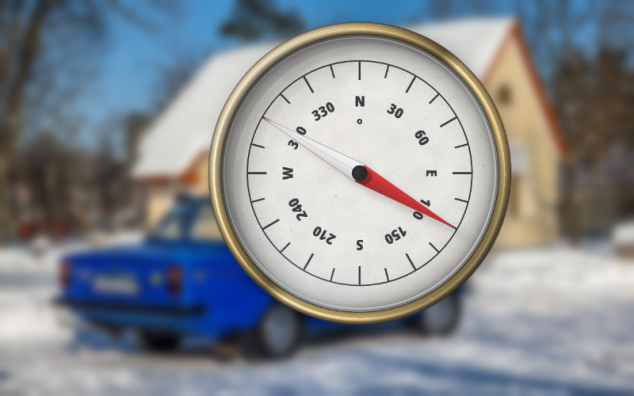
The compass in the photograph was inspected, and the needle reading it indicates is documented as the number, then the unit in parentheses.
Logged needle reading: 120 (°)
